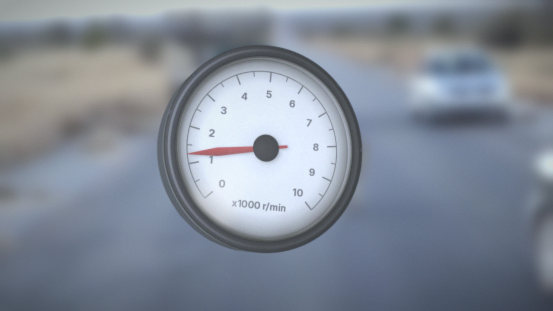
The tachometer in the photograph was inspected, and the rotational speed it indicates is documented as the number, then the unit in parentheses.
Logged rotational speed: 1250 (rpm)
